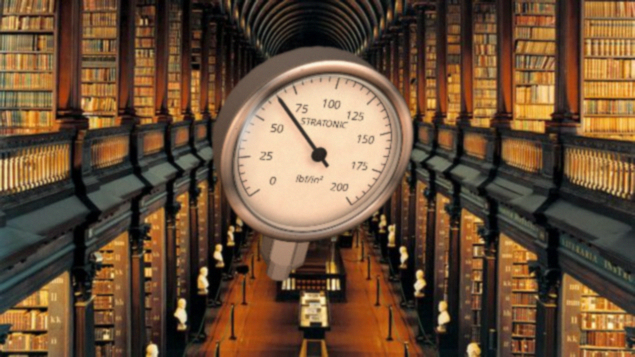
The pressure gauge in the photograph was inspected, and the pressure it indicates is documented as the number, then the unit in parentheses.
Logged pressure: 65 (psi)
